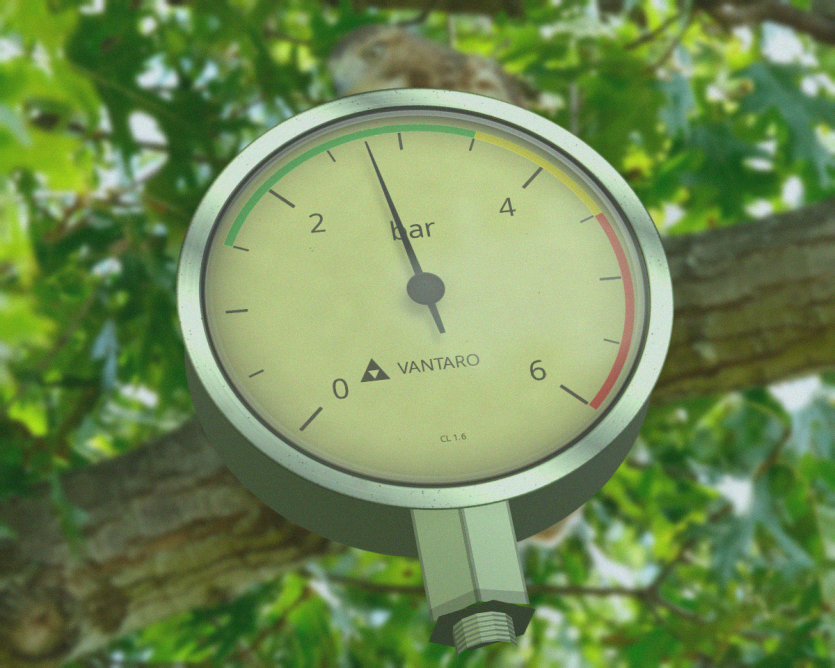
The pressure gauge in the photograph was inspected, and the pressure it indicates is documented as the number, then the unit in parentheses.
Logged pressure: 2.75 (bar)
